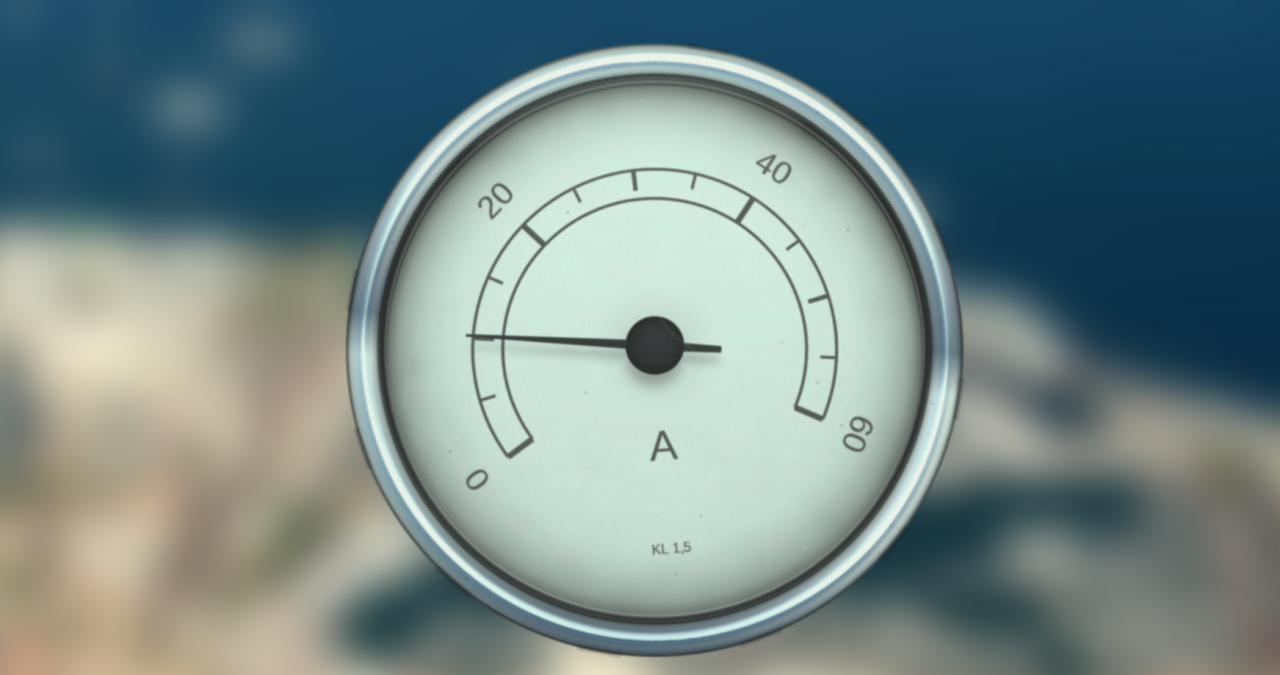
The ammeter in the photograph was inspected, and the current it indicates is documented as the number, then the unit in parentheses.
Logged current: 10 (A)
